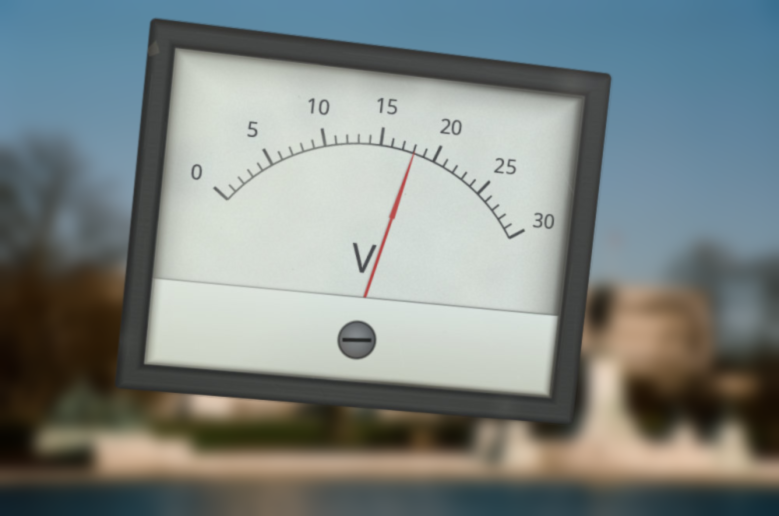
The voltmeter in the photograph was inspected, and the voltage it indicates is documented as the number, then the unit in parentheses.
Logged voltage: 18 (V)
